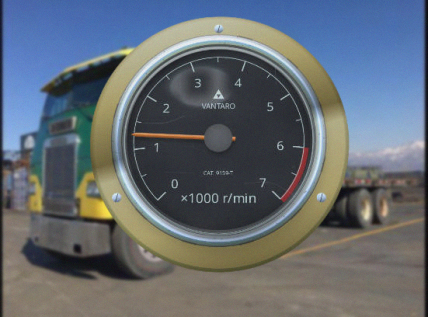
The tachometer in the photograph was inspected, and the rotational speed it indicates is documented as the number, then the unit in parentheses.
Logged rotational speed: 1250 (rpm)
